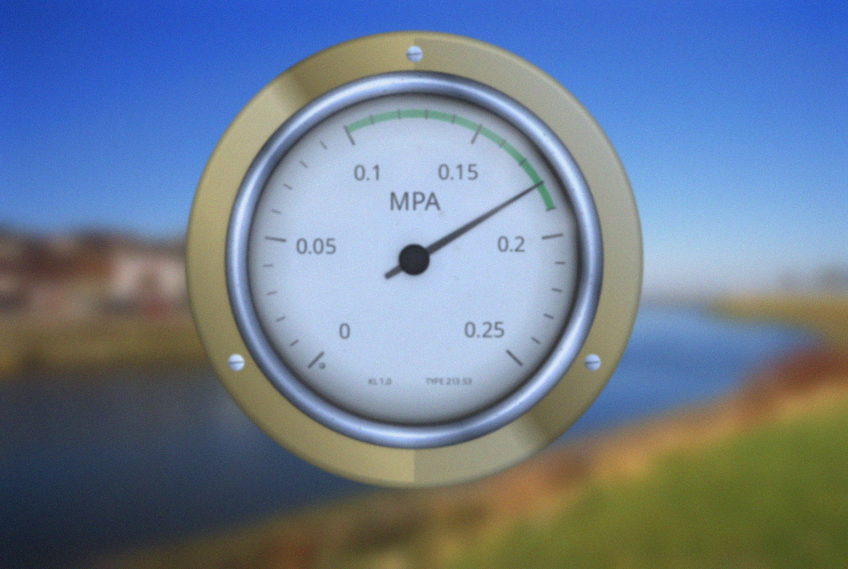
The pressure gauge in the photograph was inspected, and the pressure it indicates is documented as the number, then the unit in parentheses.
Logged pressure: 0.18 (MPa)
